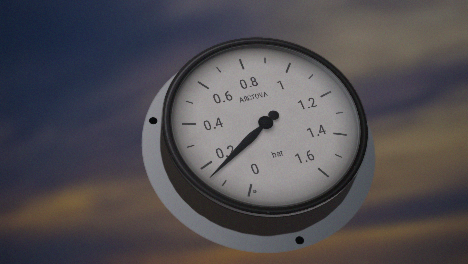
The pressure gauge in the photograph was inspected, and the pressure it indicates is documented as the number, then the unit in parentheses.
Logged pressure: 0.15 (bar)
